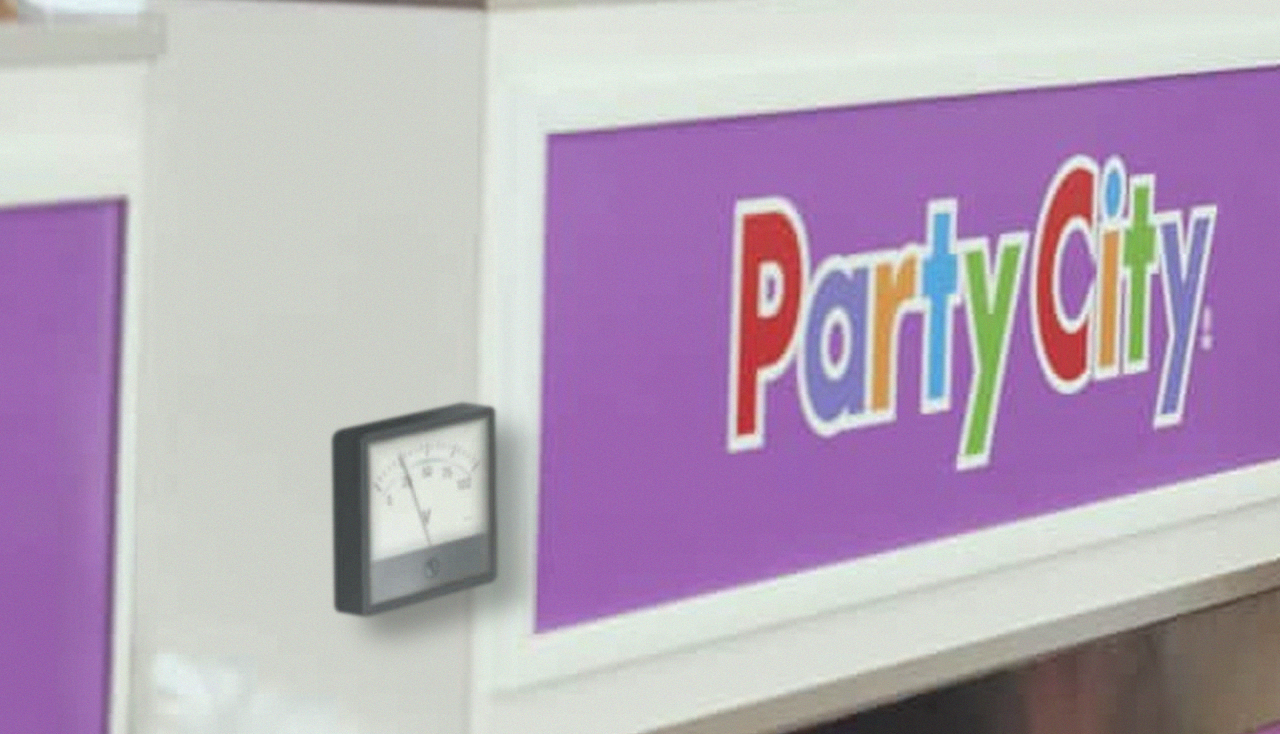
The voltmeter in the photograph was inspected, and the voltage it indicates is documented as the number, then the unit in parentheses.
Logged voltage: 25 (V)
